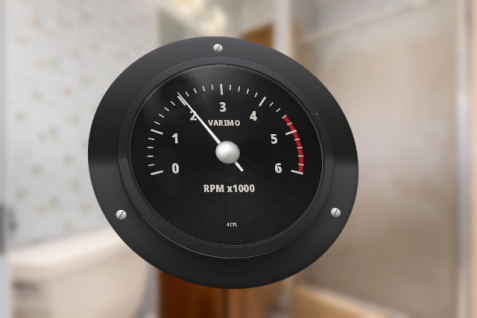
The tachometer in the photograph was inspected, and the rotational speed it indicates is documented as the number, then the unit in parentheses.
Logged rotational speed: 2000 (rpm)
